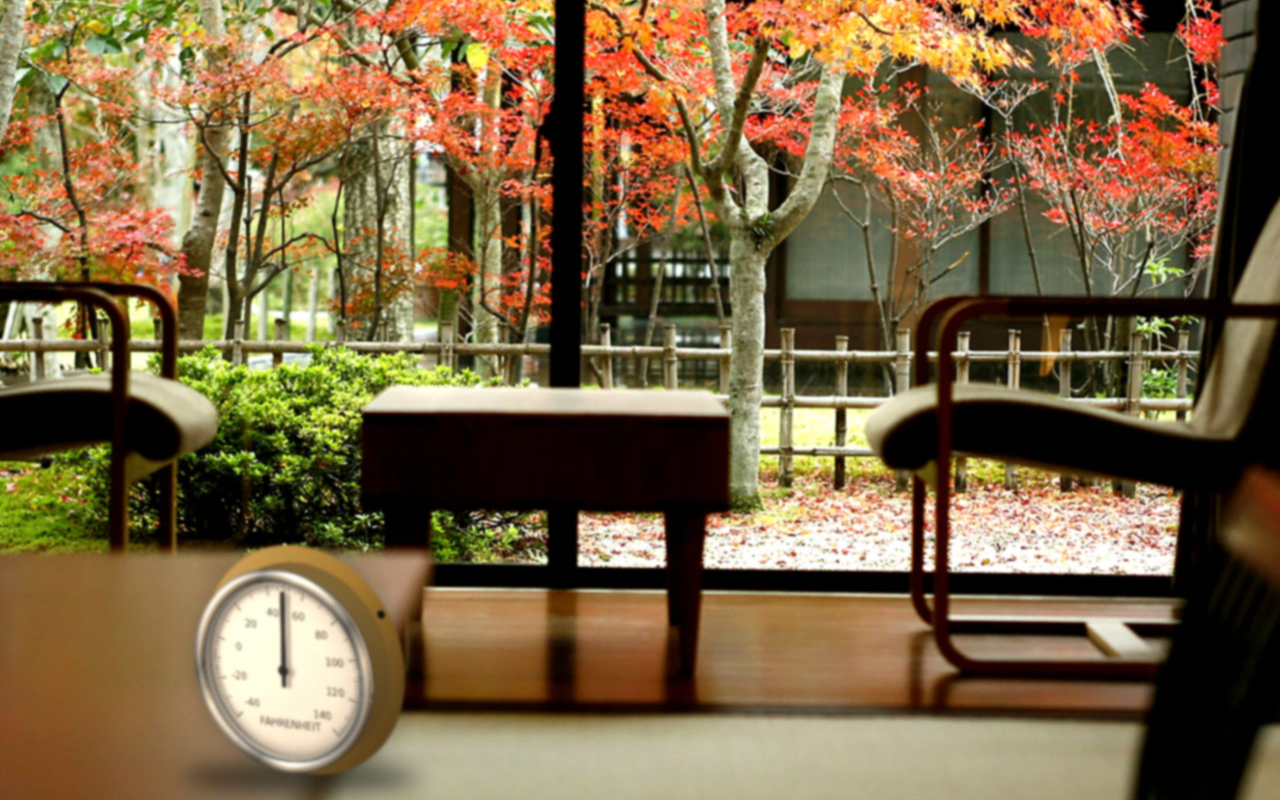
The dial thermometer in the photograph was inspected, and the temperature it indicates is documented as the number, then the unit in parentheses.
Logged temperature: 50 (°F)
